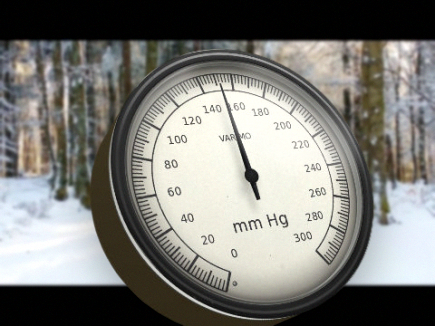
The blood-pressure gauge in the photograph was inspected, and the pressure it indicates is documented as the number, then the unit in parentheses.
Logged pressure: 150 (mmHg)
